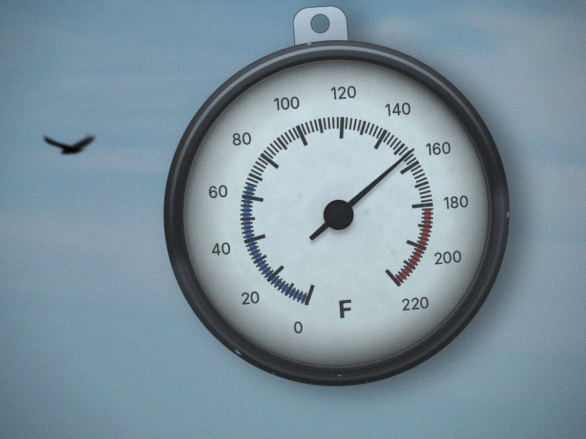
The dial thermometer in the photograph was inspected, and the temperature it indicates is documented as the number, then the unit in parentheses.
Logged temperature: 154 (°F)
